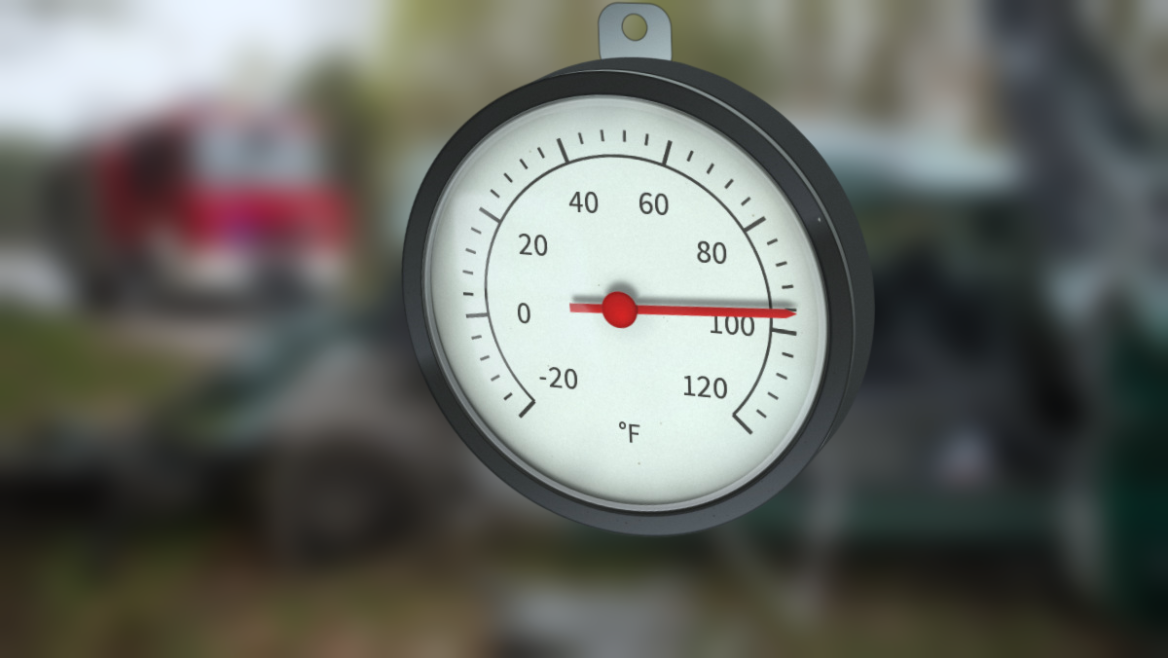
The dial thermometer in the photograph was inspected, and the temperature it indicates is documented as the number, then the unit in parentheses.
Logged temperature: 96 (°F)
